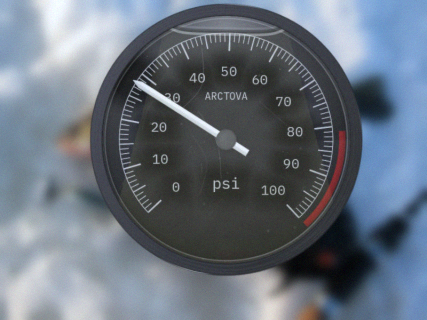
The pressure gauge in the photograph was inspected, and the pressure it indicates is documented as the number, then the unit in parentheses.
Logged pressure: 28 (psi)
